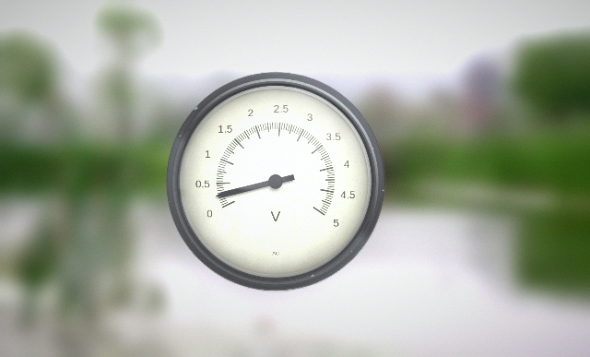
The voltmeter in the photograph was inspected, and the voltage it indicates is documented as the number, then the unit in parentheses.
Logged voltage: 0.25 (V)
